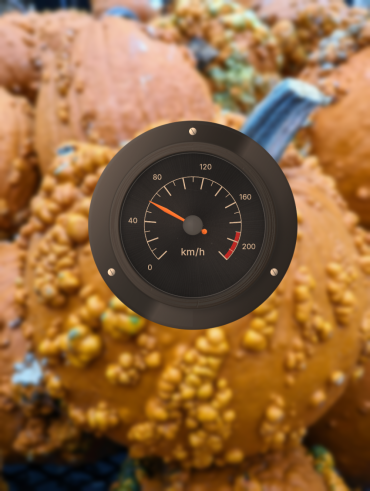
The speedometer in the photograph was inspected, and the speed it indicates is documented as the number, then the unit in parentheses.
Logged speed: 60 (km/h)
